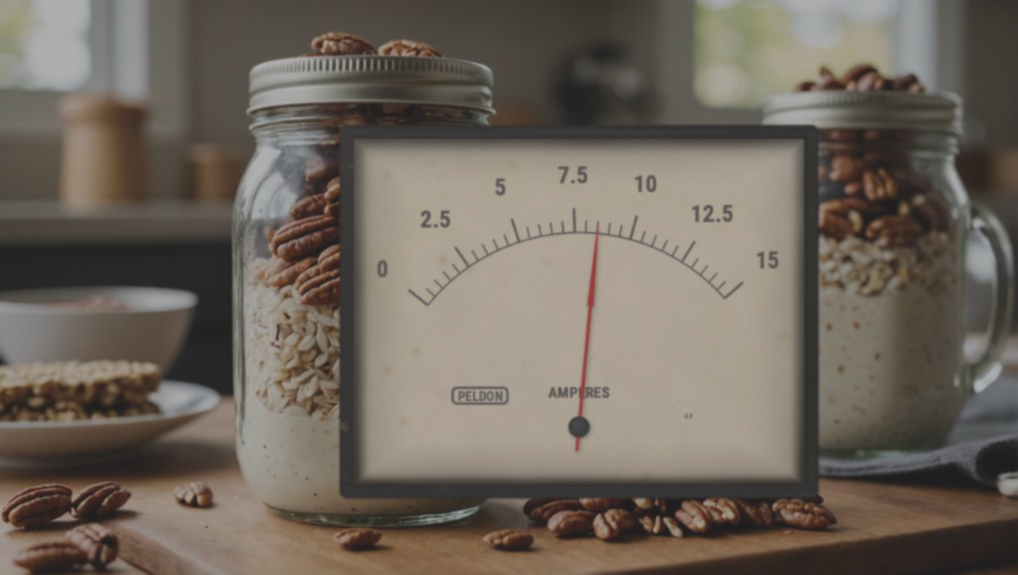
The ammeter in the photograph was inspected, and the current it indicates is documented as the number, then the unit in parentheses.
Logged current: 8.5 (A)
